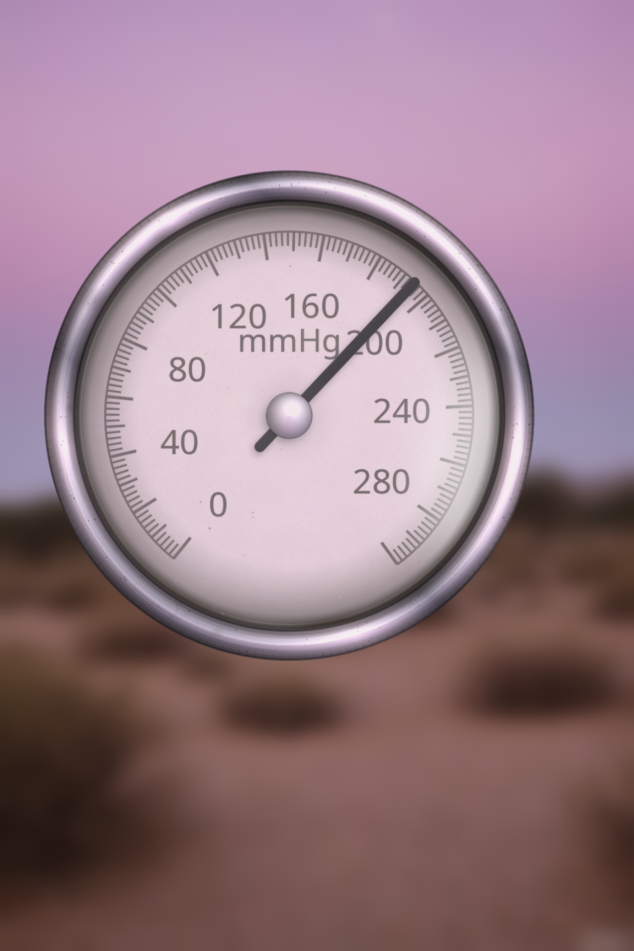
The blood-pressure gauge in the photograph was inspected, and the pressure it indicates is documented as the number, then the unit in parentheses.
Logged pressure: 194 (mmHg)
